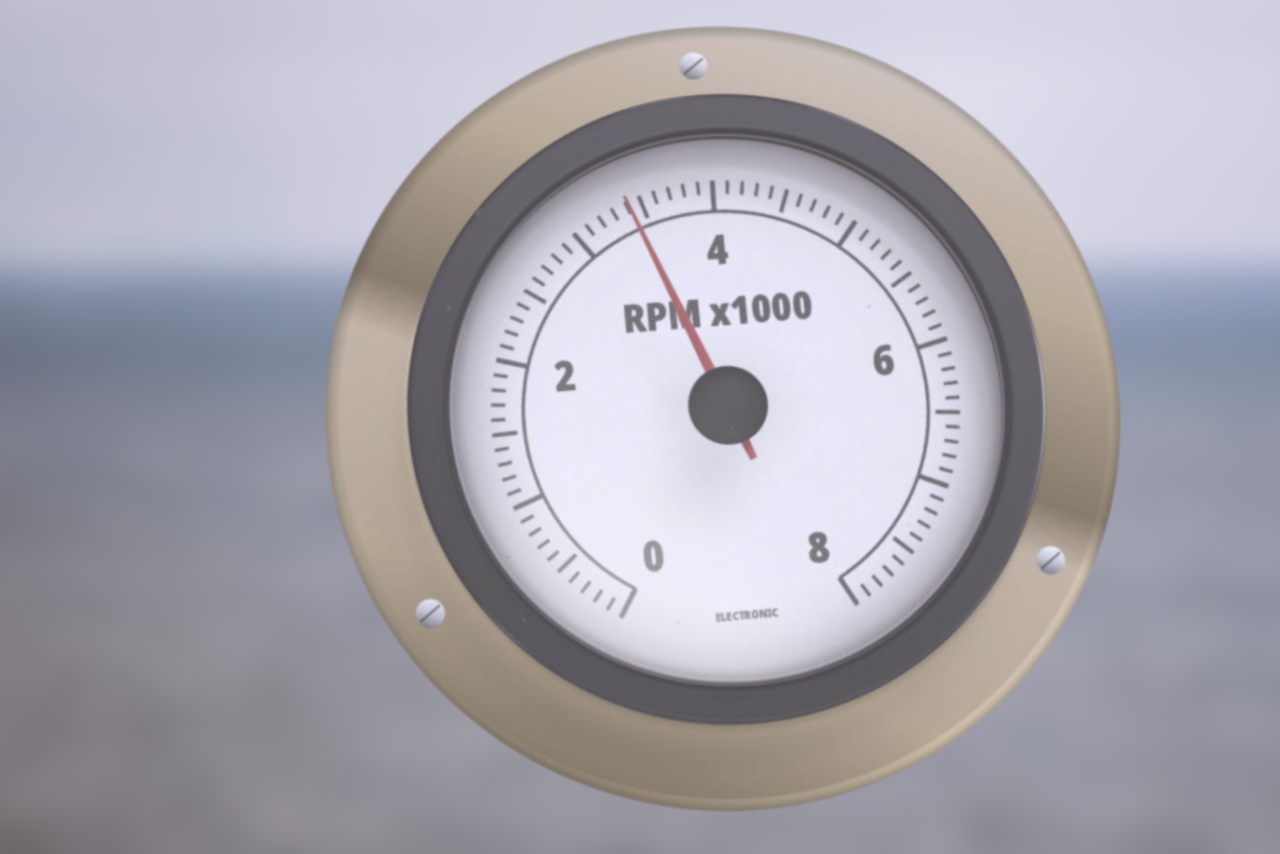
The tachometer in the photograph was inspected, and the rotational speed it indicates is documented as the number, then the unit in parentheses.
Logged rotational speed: 3400 (rpm)
